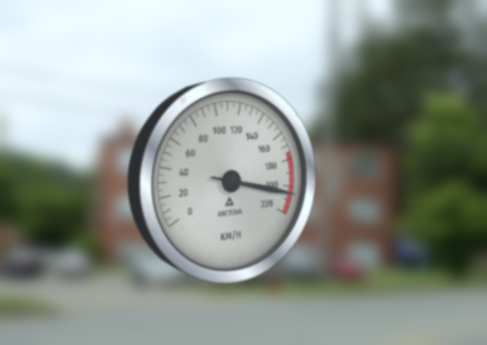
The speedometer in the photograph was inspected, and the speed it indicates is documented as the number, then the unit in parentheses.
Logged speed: 205 (km/h)
